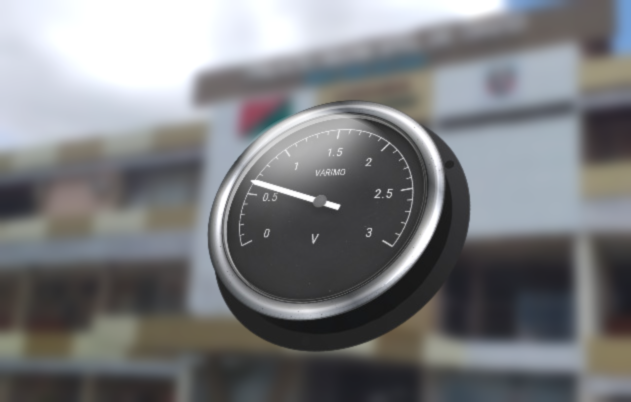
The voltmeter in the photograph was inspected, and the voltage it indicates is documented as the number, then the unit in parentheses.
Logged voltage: 0.6 (V)
